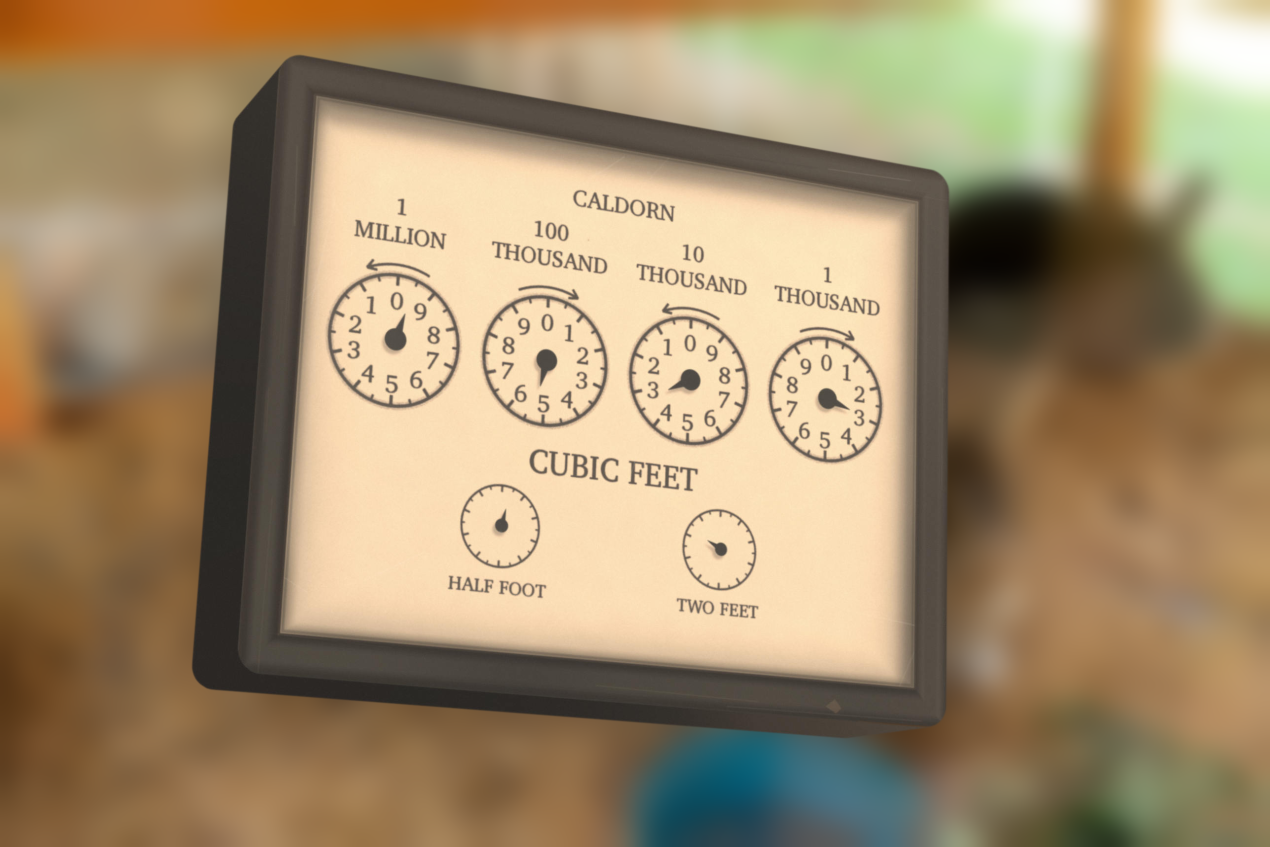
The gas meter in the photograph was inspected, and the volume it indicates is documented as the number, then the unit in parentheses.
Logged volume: 953300 (ft³)
